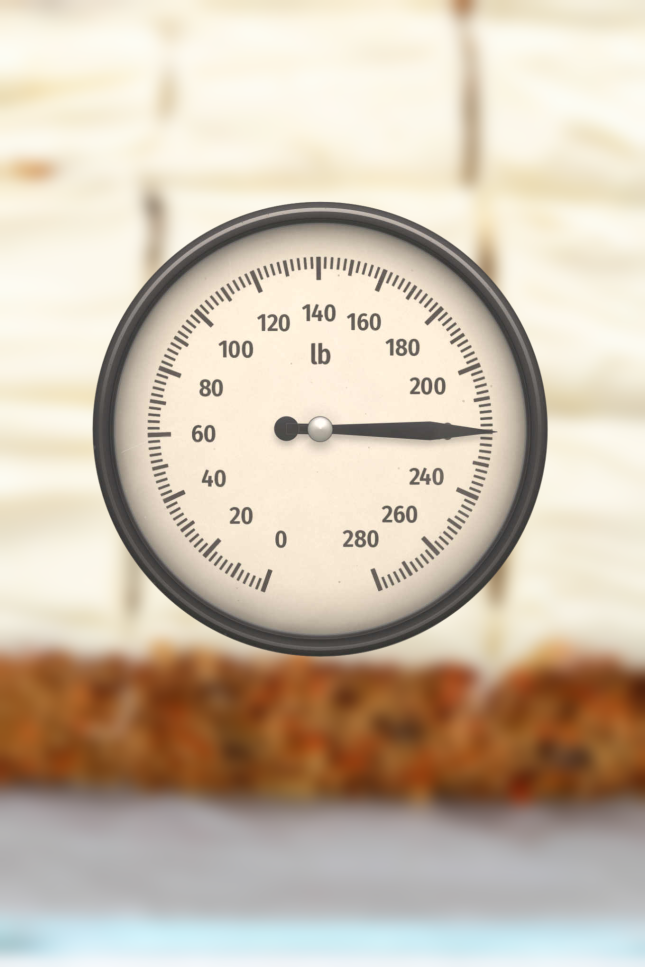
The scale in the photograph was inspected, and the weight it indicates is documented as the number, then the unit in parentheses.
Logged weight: 220 (lb)
